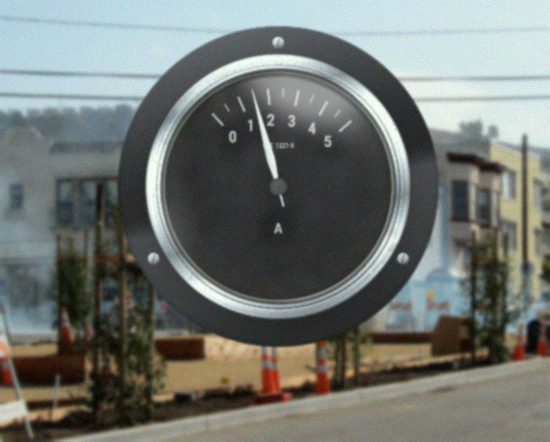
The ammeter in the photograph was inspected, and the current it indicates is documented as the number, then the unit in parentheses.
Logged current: 1.5 (A)
